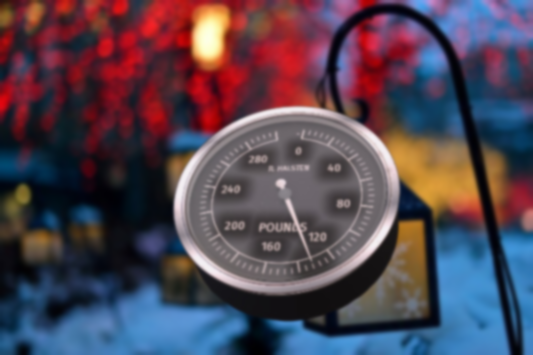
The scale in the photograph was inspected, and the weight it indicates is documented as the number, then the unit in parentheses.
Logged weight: 132 (lb)
